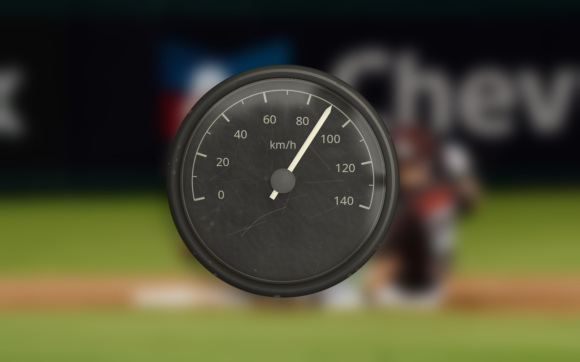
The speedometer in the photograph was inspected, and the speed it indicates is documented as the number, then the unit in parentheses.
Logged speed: 90 (km/h)
